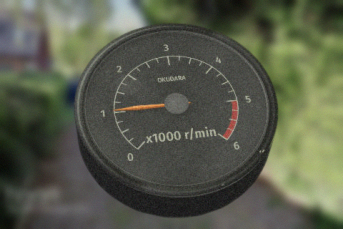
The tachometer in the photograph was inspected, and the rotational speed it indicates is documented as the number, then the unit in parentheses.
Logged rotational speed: 1000 (rpm)
